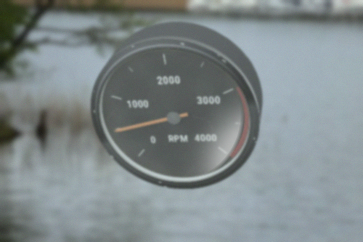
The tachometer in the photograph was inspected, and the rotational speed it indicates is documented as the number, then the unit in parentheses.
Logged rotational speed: 500 (rpm)
